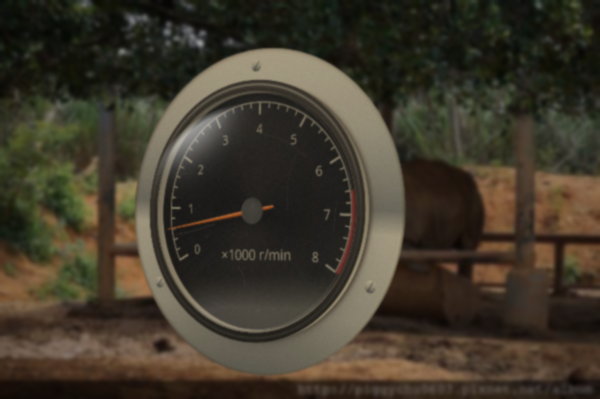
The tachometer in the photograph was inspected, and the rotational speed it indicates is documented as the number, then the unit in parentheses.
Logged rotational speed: 600 (rpm)
